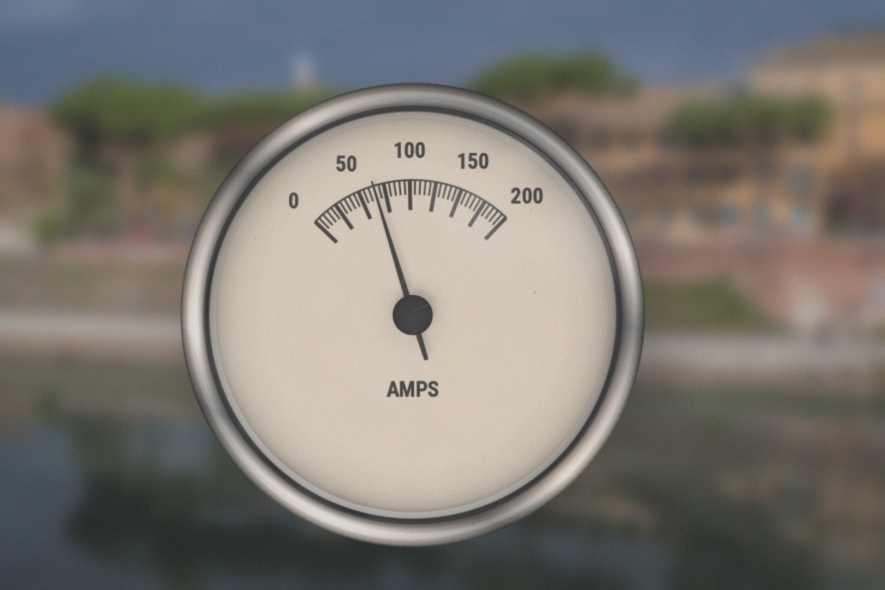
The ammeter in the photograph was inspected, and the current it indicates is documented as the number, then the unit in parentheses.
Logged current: 65 (A)
